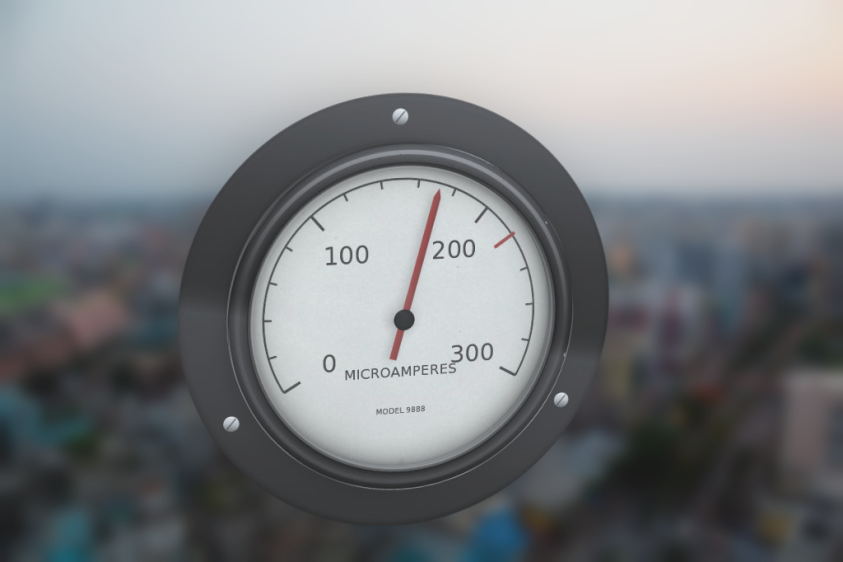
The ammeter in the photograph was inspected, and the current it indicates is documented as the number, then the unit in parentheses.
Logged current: 170 (µA)
